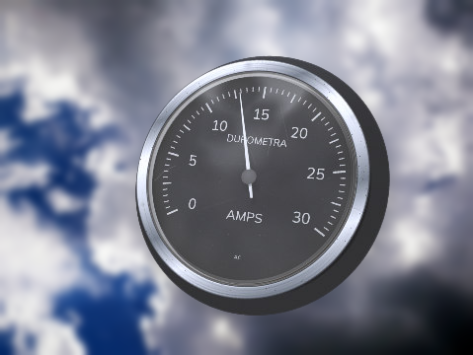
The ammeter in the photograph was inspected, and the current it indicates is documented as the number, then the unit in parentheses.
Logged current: 13 (A)
